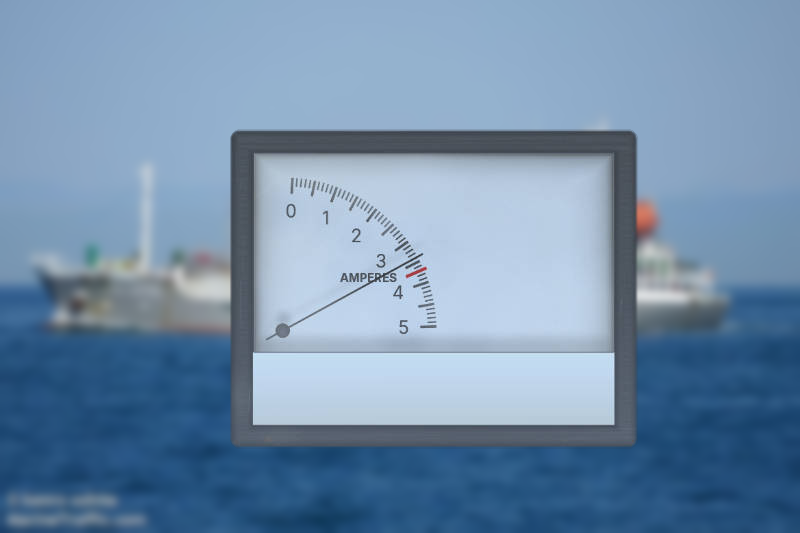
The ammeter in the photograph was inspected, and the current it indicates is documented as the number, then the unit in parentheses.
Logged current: 3.4 (A)
